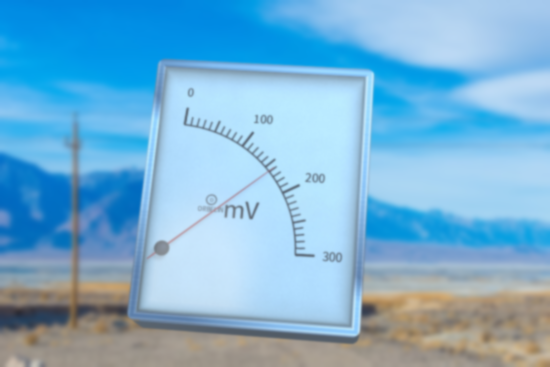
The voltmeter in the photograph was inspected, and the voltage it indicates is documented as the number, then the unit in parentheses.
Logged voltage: 160 (mV)
